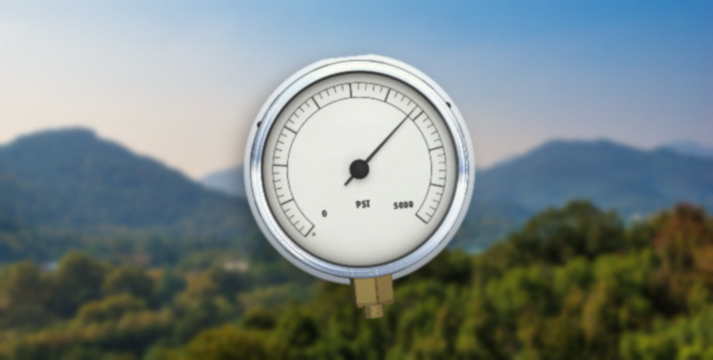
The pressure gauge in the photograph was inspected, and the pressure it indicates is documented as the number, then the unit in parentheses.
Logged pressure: 3400 (psi)
